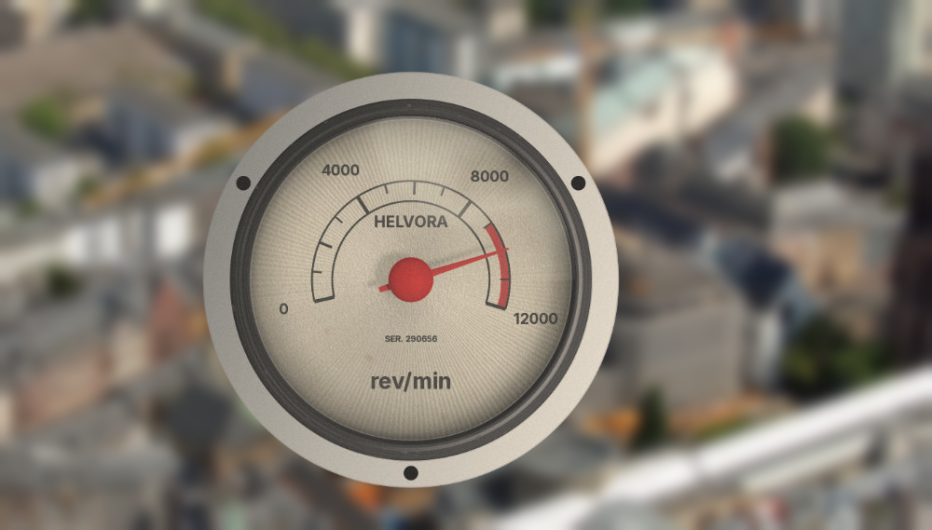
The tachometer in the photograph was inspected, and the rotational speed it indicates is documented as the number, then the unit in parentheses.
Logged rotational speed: 10000 (rpm)
